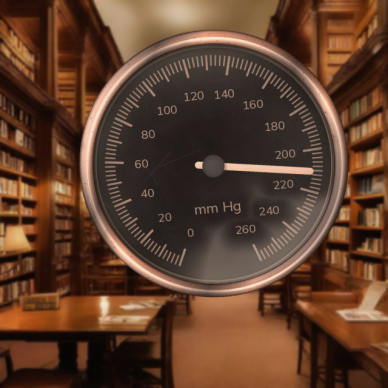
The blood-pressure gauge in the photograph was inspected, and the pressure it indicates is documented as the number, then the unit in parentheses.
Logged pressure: 210 (mmHg)
